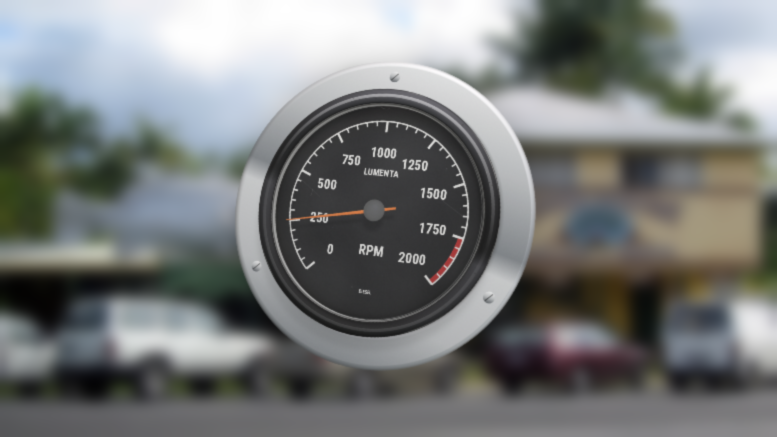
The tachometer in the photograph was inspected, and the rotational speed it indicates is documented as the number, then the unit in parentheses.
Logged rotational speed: 250 (rpm)
